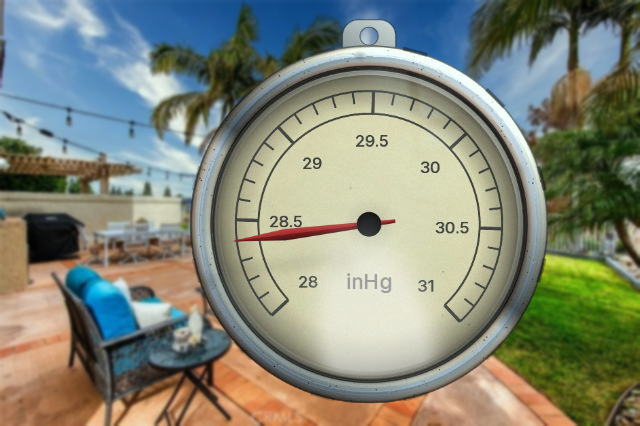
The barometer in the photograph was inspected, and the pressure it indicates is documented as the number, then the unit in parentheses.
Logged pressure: 28.4 (inHg)
